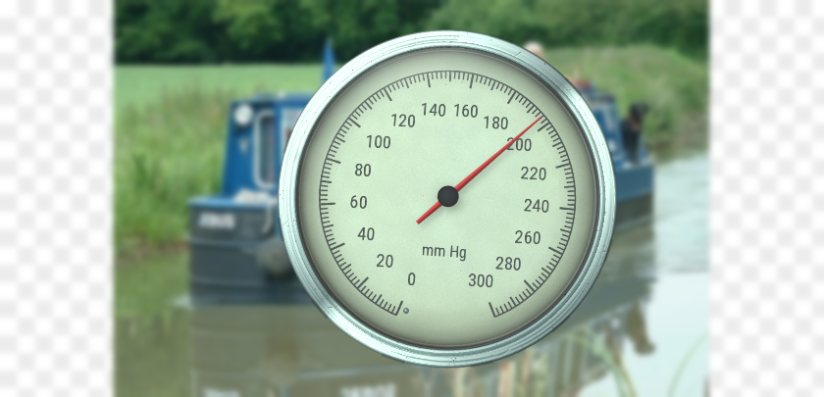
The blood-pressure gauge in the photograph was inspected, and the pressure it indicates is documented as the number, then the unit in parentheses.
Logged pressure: 196 (mmHg)
